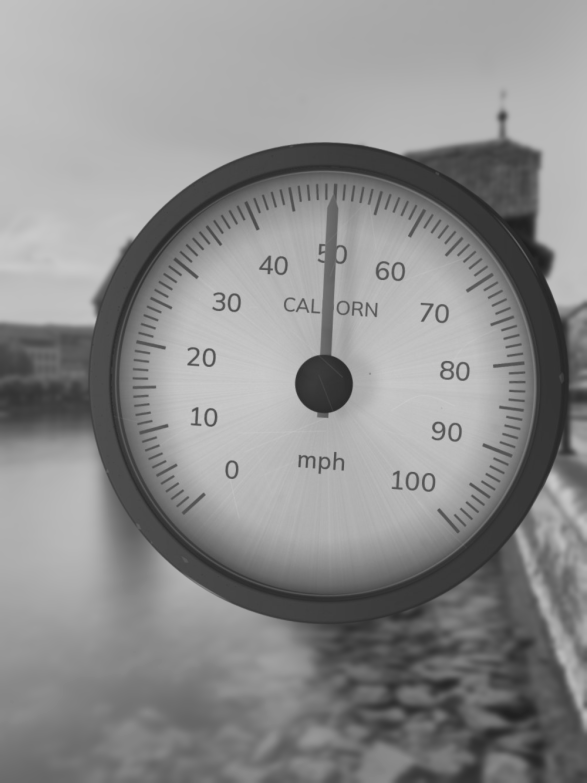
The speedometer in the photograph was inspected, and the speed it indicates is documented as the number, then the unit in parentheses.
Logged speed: 50 (mph)
